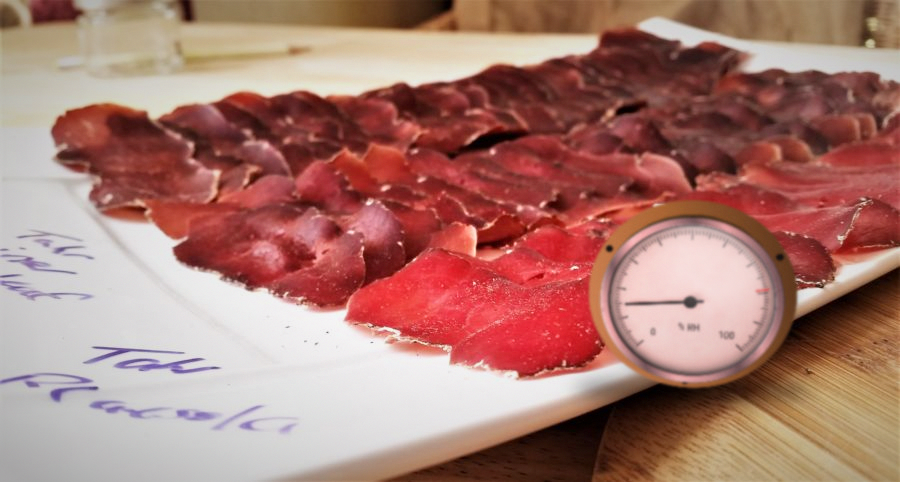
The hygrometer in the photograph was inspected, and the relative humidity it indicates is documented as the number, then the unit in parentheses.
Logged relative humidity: 15 (%)
